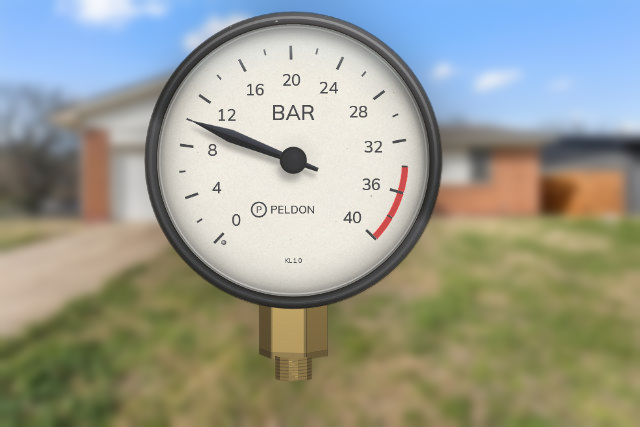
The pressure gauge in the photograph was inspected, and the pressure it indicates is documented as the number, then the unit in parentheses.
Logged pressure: 10 (bar)
